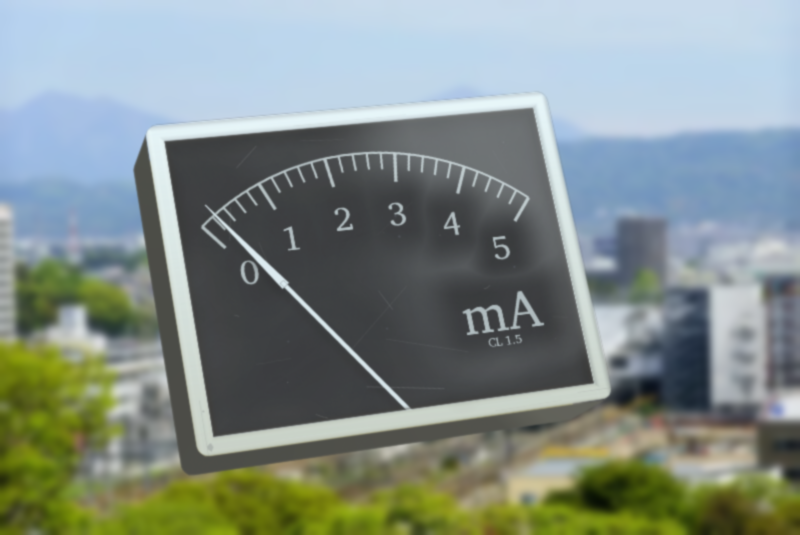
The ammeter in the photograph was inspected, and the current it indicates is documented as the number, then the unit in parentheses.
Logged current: 0.2 (mA)
